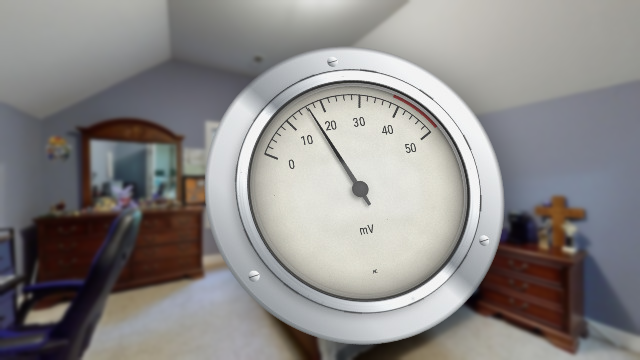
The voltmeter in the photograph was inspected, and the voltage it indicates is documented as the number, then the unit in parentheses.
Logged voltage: 16 (mV)
